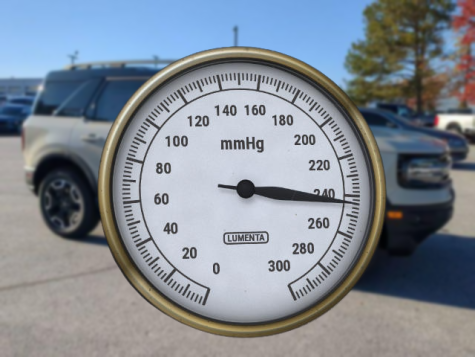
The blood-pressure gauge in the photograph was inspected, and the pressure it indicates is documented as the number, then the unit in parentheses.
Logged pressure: 244 (mmHg)
